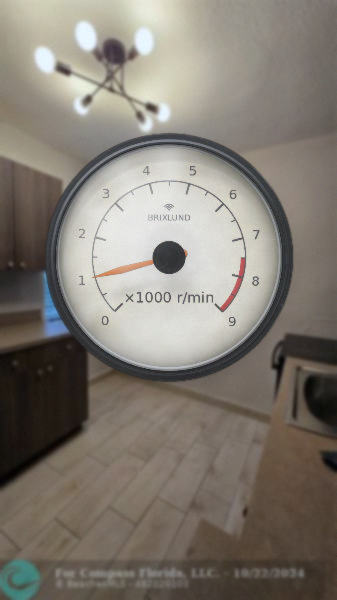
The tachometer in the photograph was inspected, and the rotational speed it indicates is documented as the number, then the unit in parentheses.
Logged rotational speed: 1000 (rpm)
